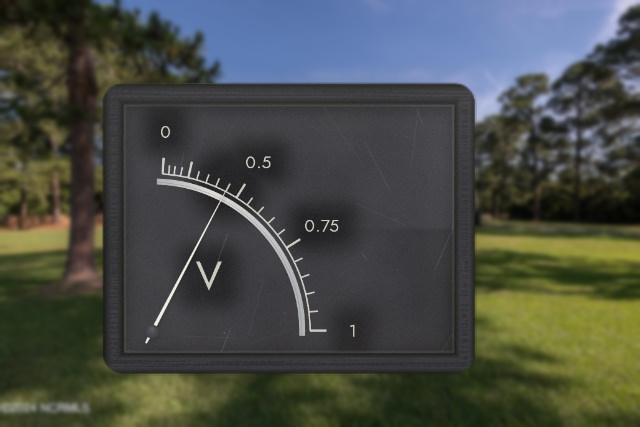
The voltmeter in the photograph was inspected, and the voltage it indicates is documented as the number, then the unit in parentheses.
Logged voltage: 0.45 (V)
